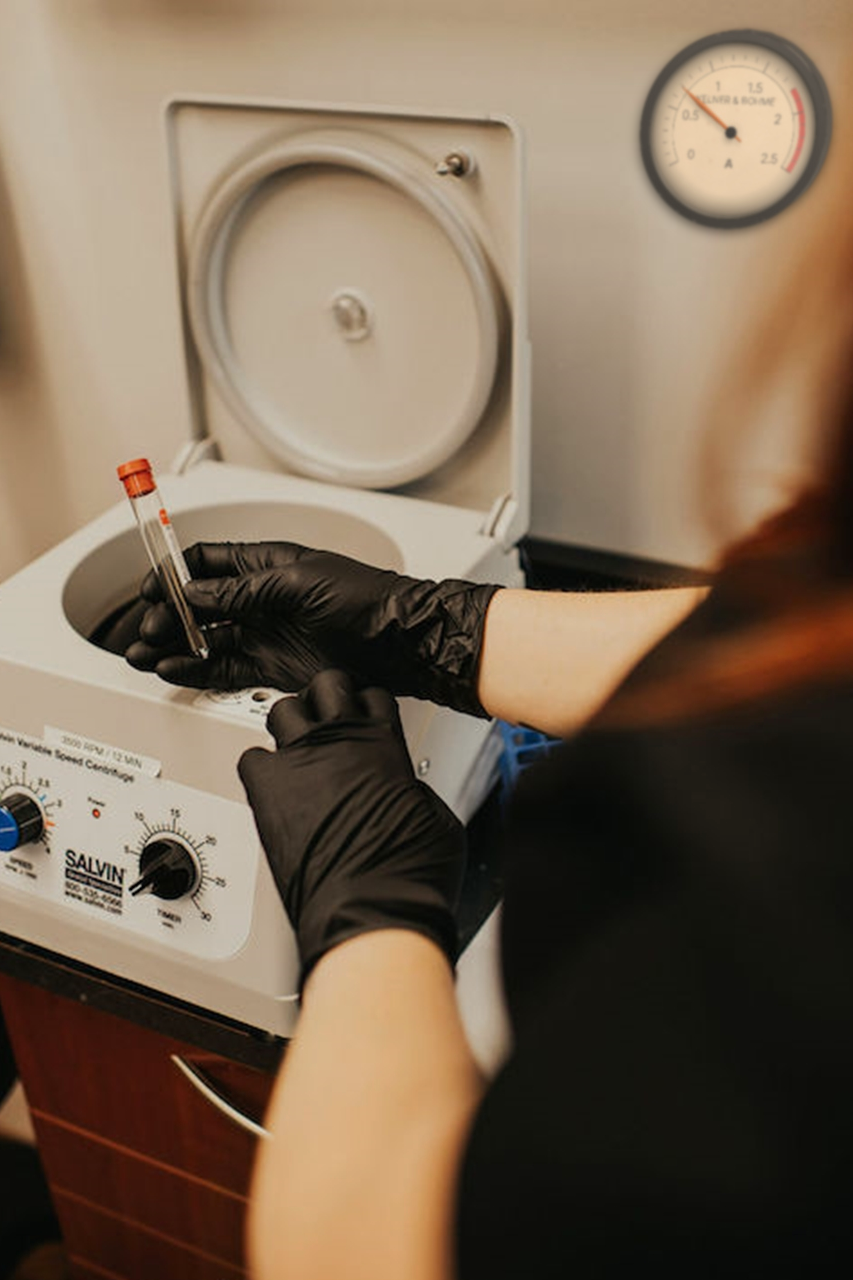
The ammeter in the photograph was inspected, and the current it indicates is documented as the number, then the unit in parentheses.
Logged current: 0.7 (A)
